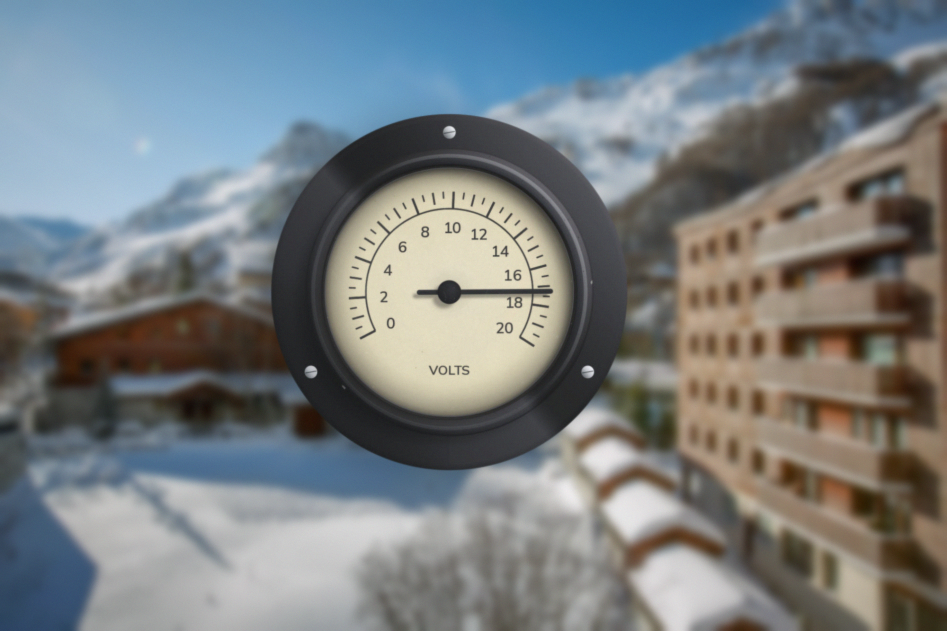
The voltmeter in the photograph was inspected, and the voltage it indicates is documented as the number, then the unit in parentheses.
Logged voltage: 17.25 (V)
